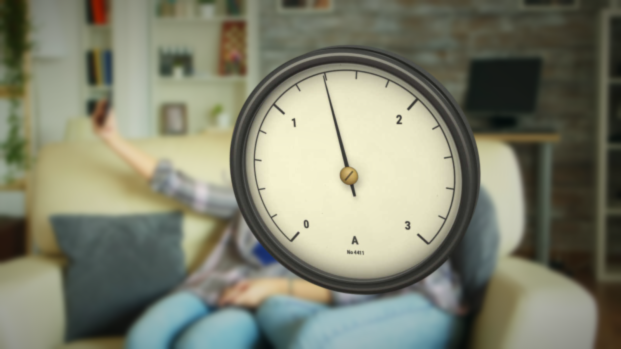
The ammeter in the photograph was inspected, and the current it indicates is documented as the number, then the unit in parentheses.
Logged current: 1.4 (A)
